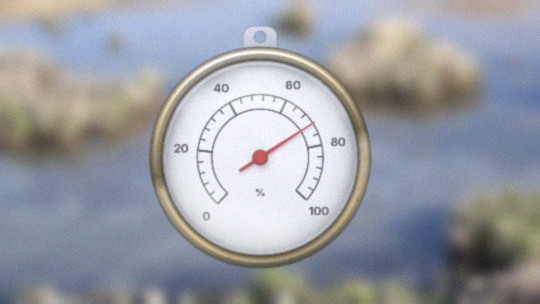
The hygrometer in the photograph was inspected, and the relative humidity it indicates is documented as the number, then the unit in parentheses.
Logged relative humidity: 72 (%)
